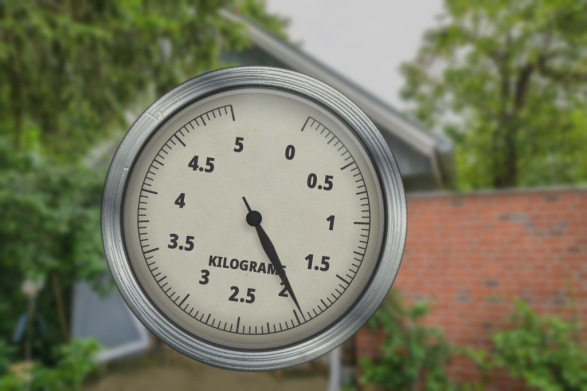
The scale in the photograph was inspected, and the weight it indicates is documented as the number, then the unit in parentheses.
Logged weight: 1.95 (kg)
